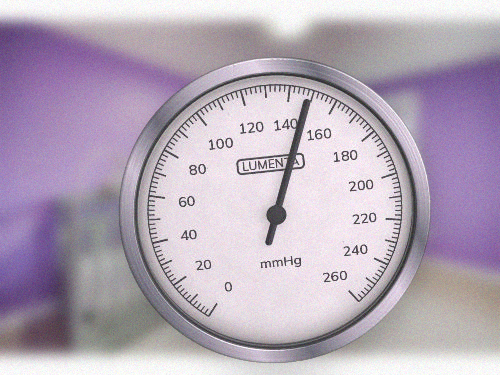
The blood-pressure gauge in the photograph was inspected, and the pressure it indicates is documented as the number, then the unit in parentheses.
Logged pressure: 148 (mmHg)
